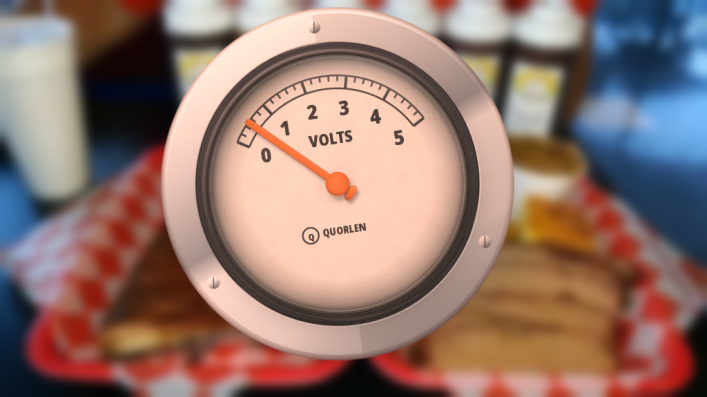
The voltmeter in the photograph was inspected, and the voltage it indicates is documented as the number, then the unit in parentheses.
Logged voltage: 0.5 (V)
